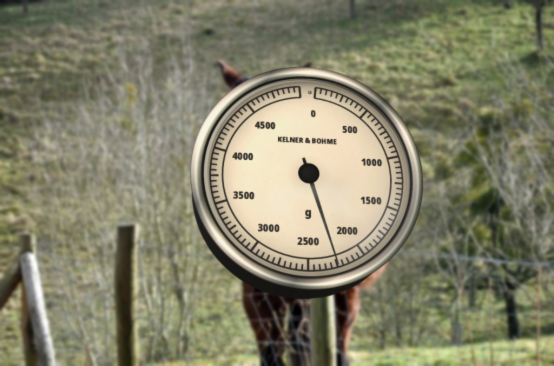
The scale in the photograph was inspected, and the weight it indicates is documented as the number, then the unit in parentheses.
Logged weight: 2250 (g)
